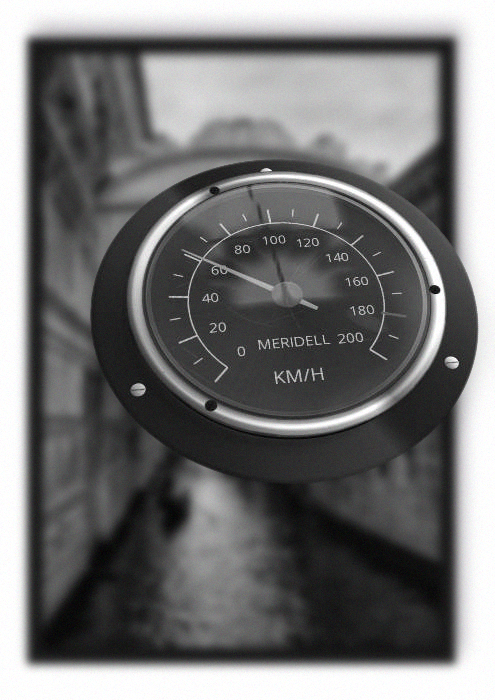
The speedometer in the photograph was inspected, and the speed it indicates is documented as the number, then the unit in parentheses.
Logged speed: 60 (km/h)
